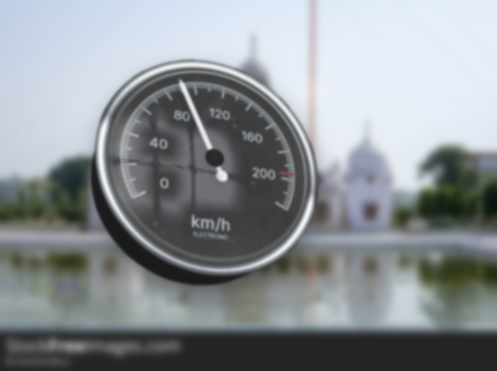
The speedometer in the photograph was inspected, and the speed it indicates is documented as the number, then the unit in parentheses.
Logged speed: 90 (km/h)
